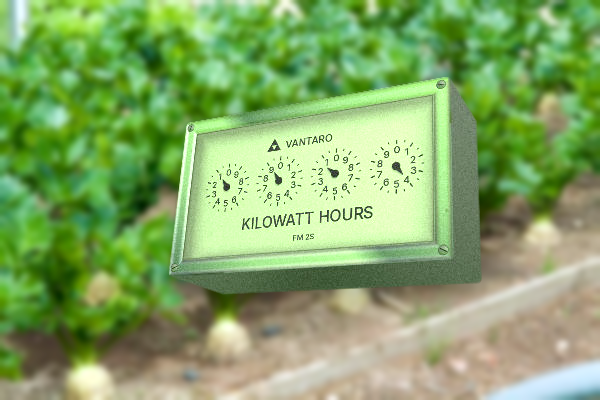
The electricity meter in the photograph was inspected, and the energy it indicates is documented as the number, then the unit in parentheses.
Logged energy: 914 (kWh)
